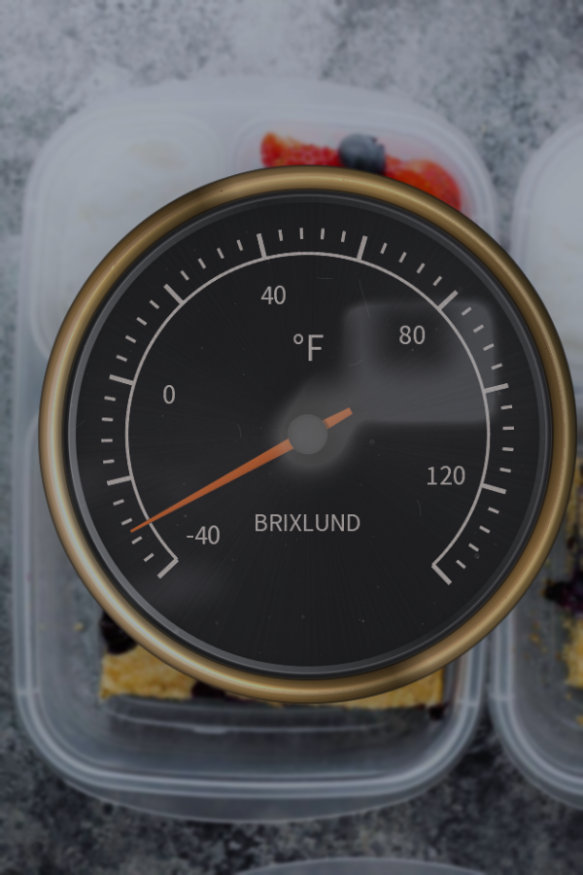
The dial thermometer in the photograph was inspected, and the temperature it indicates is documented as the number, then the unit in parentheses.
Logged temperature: -30 (°F)
